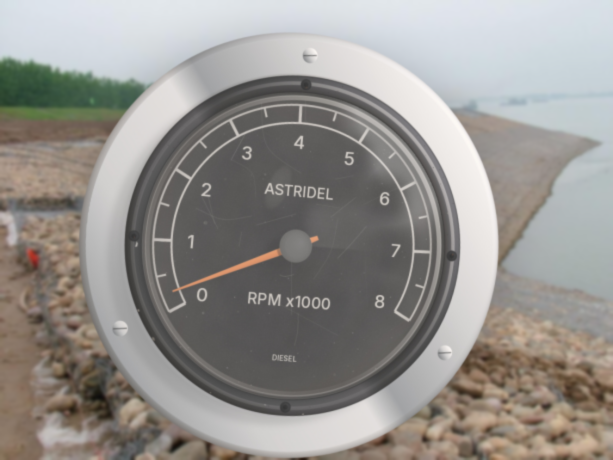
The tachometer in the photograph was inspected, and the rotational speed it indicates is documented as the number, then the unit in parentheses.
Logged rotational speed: 250 (rpm)
